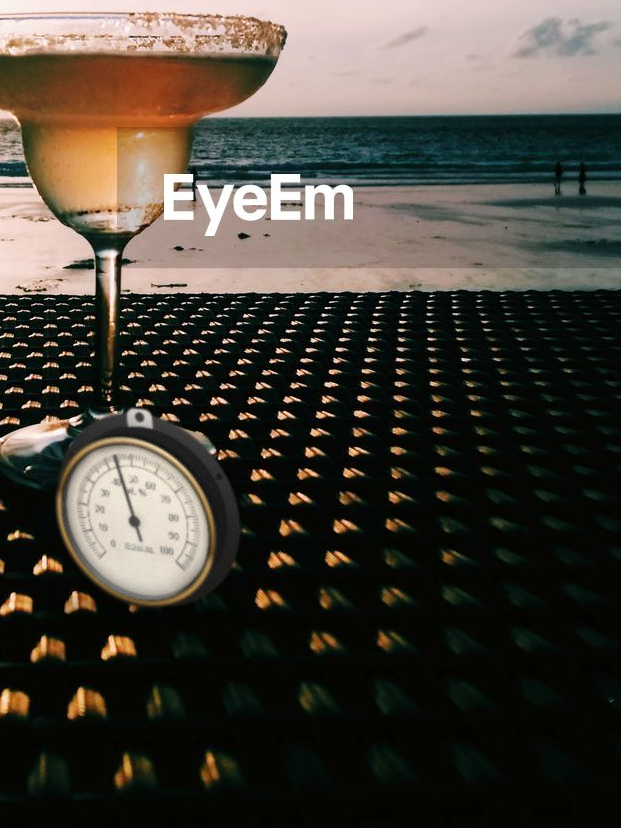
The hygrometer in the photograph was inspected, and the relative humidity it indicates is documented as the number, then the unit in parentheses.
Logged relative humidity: 45 (%)
